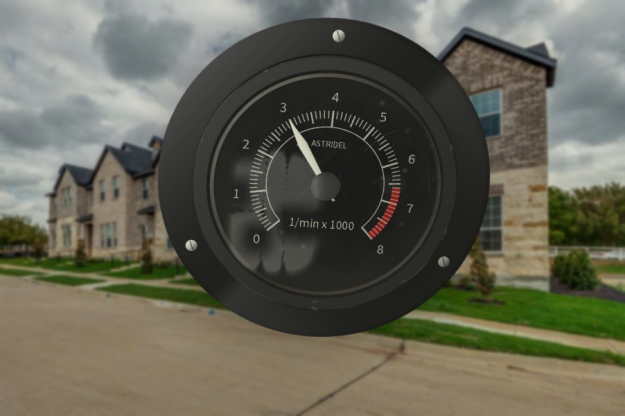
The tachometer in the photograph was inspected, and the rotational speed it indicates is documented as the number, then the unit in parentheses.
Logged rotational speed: 3000 (rpm)
